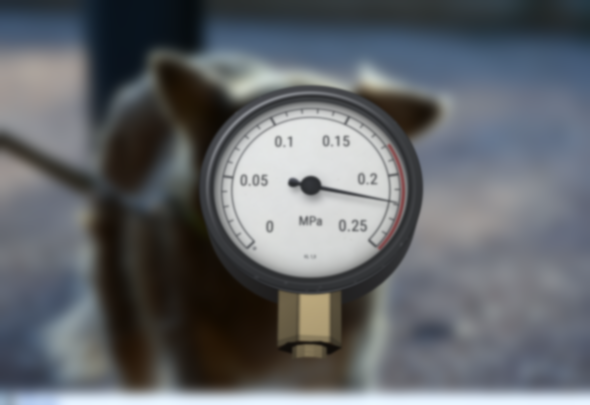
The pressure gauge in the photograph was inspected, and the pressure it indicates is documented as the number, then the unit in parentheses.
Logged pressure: 0.22 (MPa)
